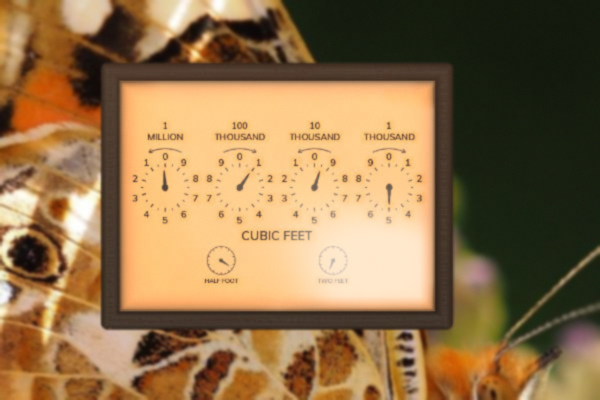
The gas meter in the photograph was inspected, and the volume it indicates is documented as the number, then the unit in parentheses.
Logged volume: 9500 (ft³)
